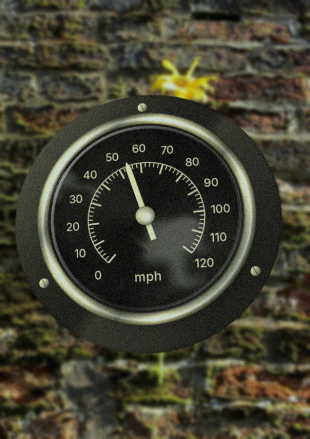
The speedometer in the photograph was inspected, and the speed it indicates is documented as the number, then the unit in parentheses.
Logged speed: 54 (mph)
